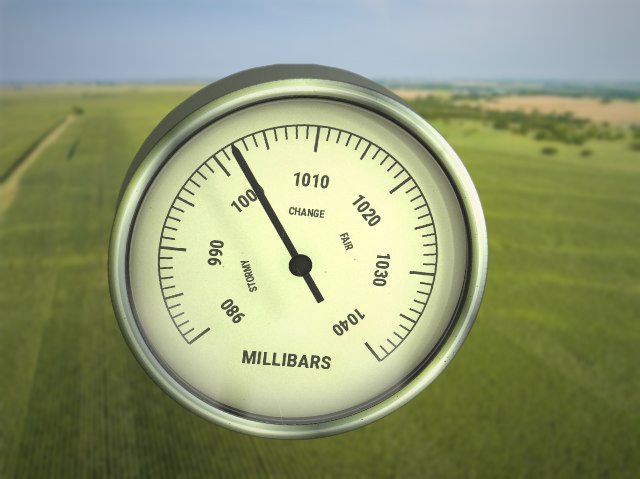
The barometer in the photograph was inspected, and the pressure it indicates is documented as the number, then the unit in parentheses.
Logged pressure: 1002 (mbar)
